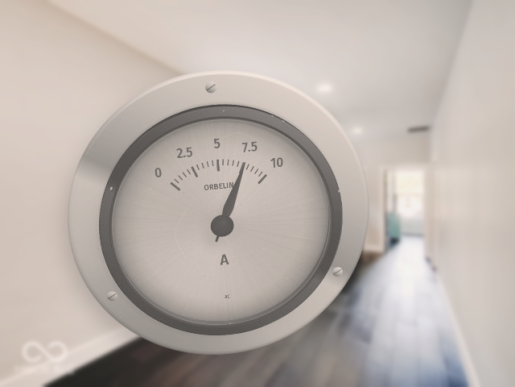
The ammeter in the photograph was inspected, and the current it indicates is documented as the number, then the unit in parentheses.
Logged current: 7.5 (A)
